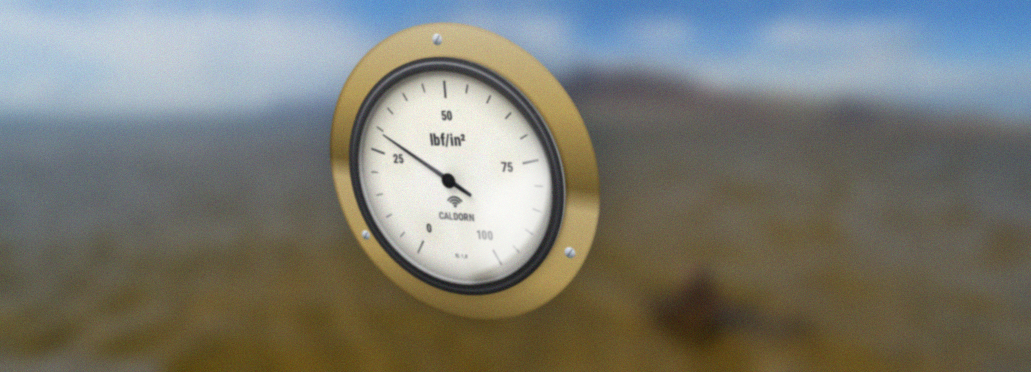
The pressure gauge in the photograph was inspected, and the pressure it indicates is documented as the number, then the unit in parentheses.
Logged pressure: 30 (psi)
